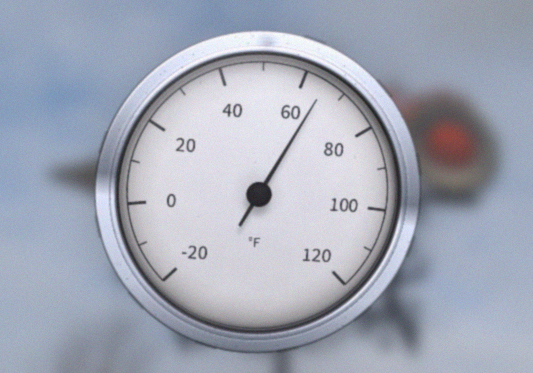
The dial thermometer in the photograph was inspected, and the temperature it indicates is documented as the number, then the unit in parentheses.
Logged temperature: 65 (°F)
